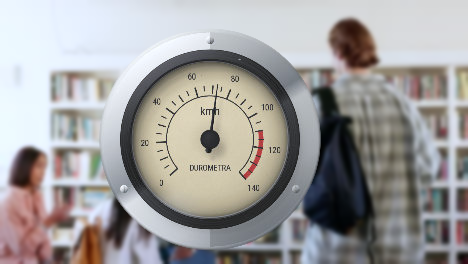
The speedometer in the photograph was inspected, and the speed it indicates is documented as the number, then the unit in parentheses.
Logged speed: 72.5 (km/h)
